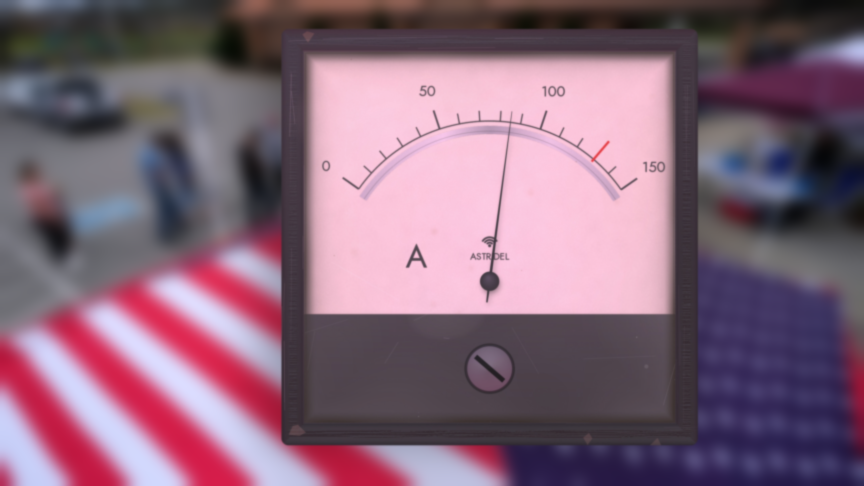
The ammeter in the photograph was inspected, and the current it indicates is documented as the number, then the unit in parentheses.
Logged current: 85 (A)
